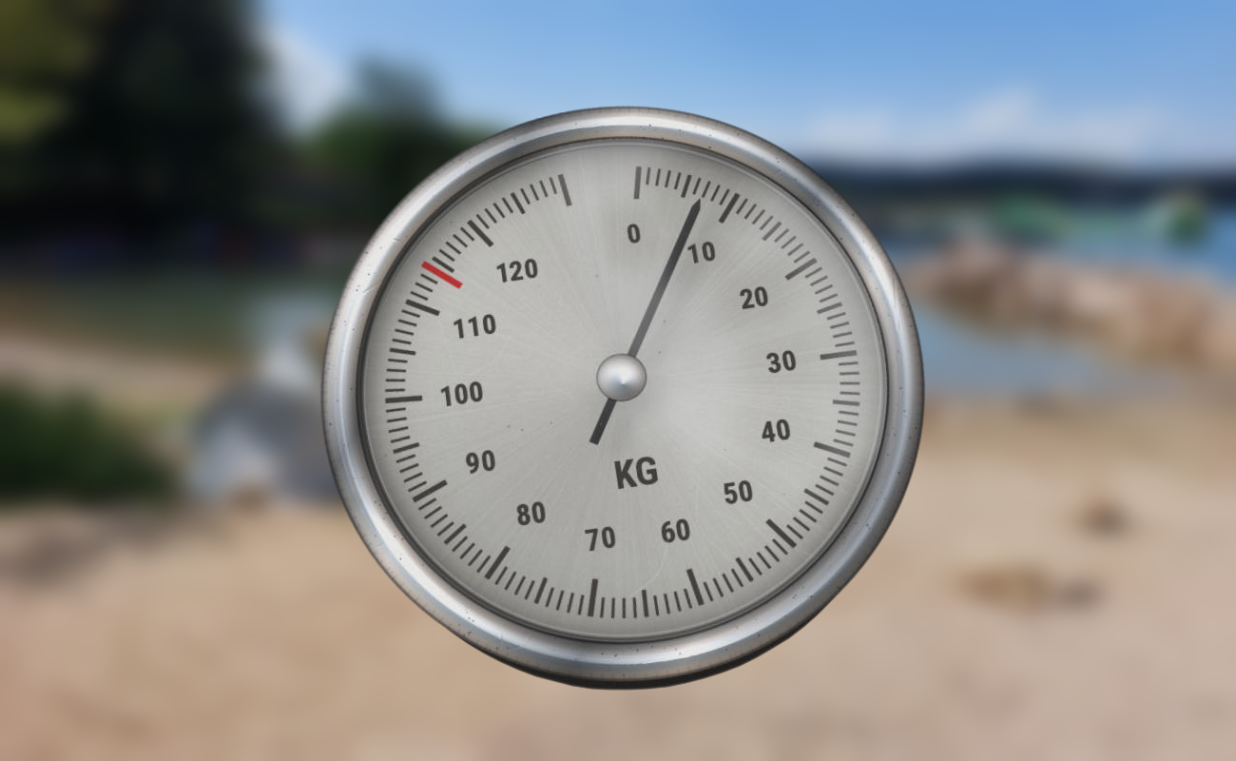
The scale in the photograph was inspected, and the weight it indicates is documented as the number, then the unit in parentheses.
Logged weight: 7 (kg)
